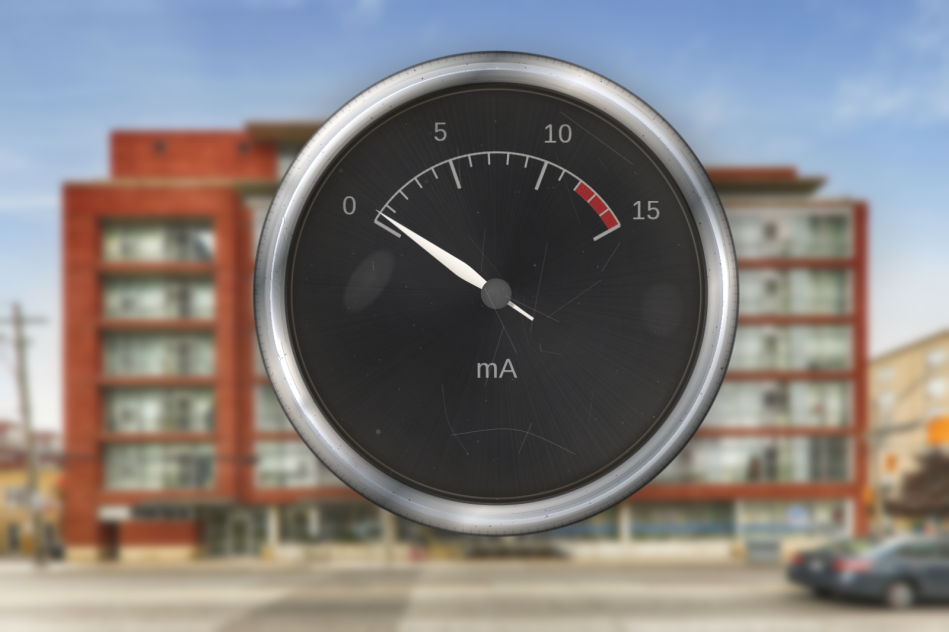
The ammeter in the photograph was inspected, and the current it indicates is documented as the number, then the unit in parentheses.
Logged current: 0.5 (mA)
